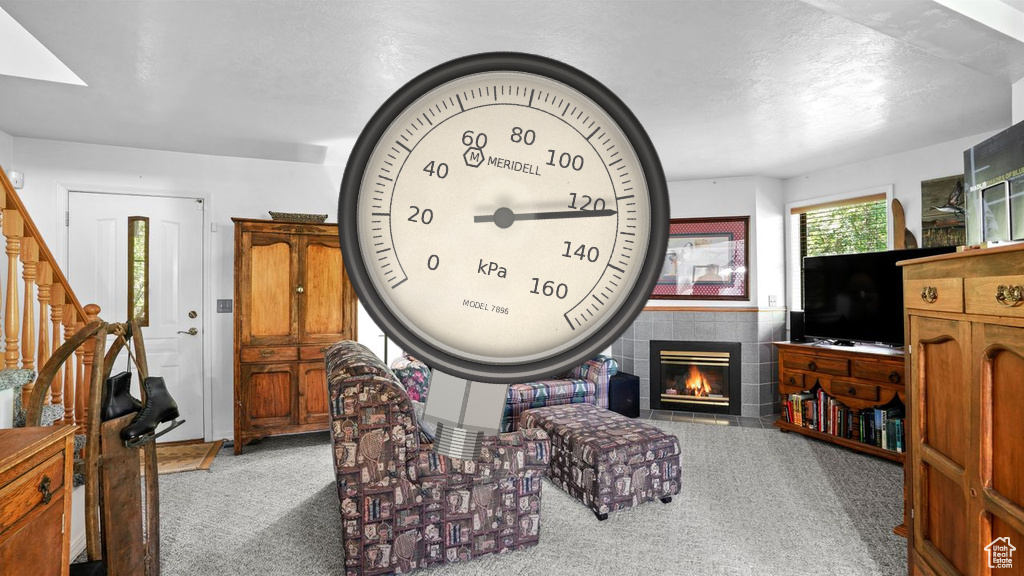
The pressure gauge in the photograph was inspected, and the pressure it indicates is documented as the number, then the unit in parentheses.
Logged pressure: 124 (kPa)
